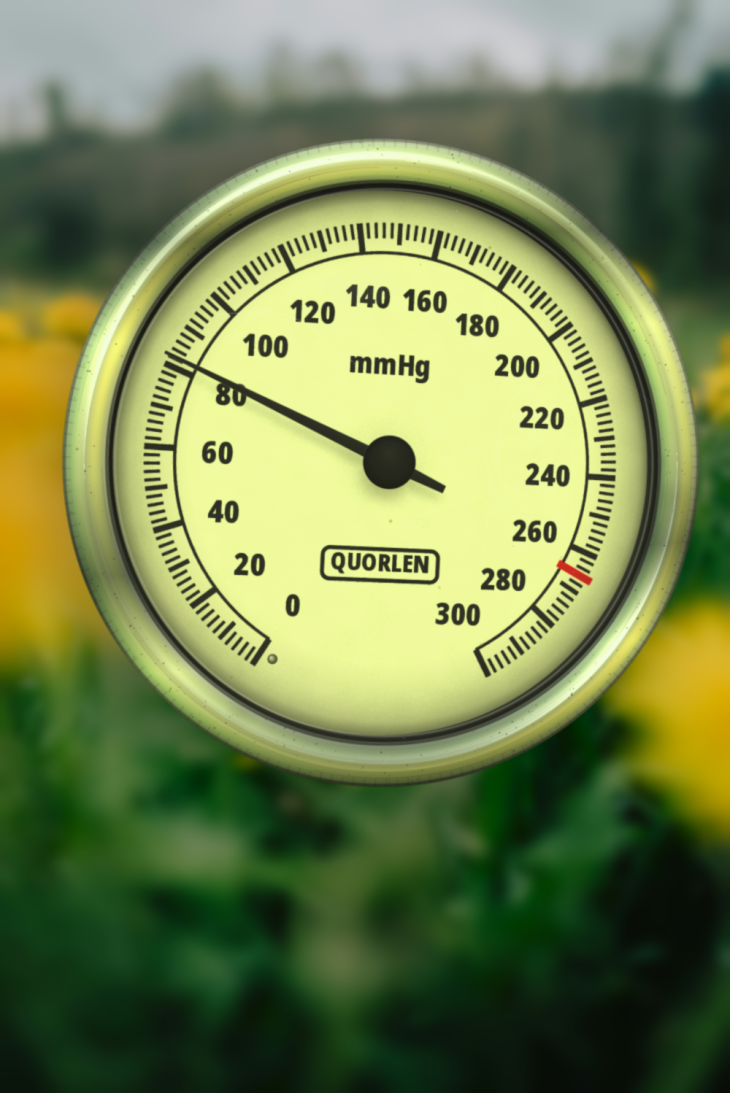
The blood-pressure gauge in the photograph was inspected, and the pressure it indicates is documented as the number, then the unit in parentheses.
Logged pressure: 82 (mmHg)
